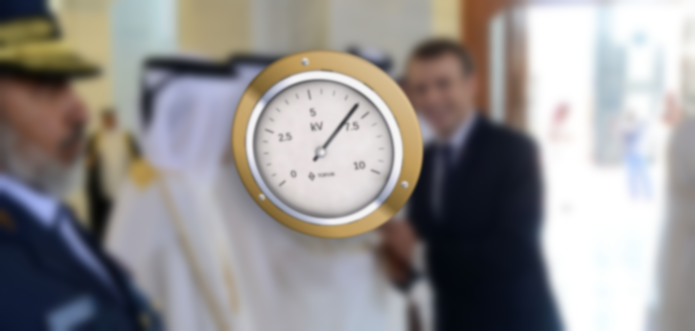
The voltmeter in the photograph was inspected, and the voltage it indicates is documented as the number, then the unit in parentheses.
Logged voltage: 7 (kV)
